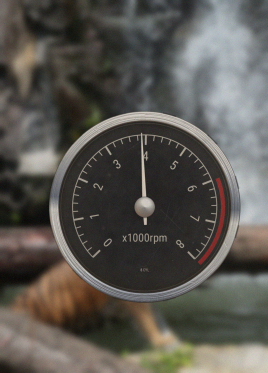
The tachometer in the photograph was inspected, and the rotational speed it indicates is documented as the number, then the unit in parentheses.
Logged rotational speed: 3900 (rpm)
